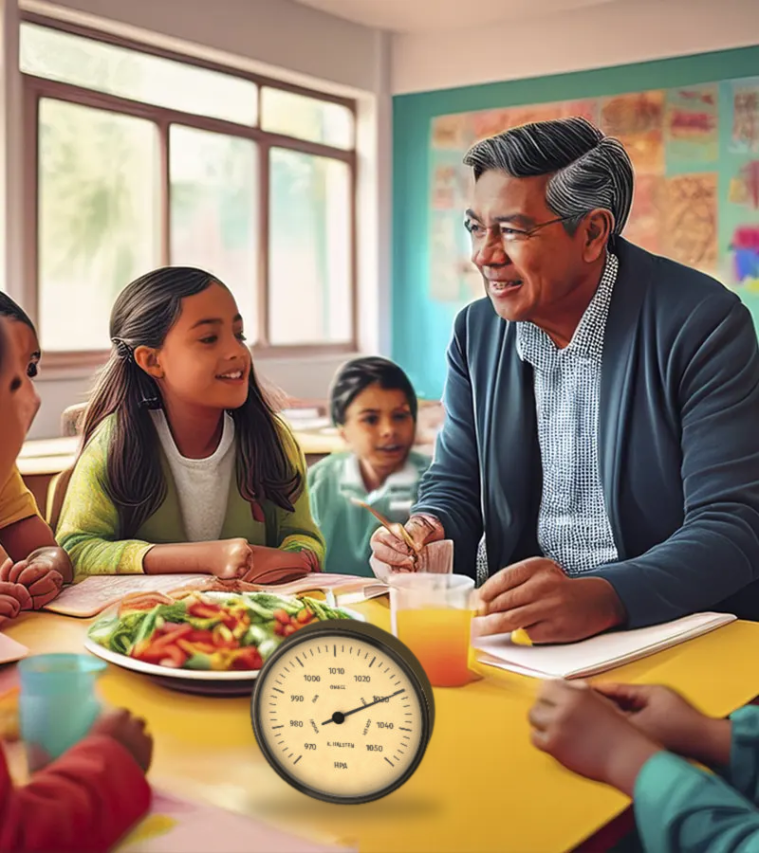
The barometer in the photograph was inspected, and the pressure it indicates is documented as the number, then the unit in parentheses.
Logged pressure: 1030 (hPa)
